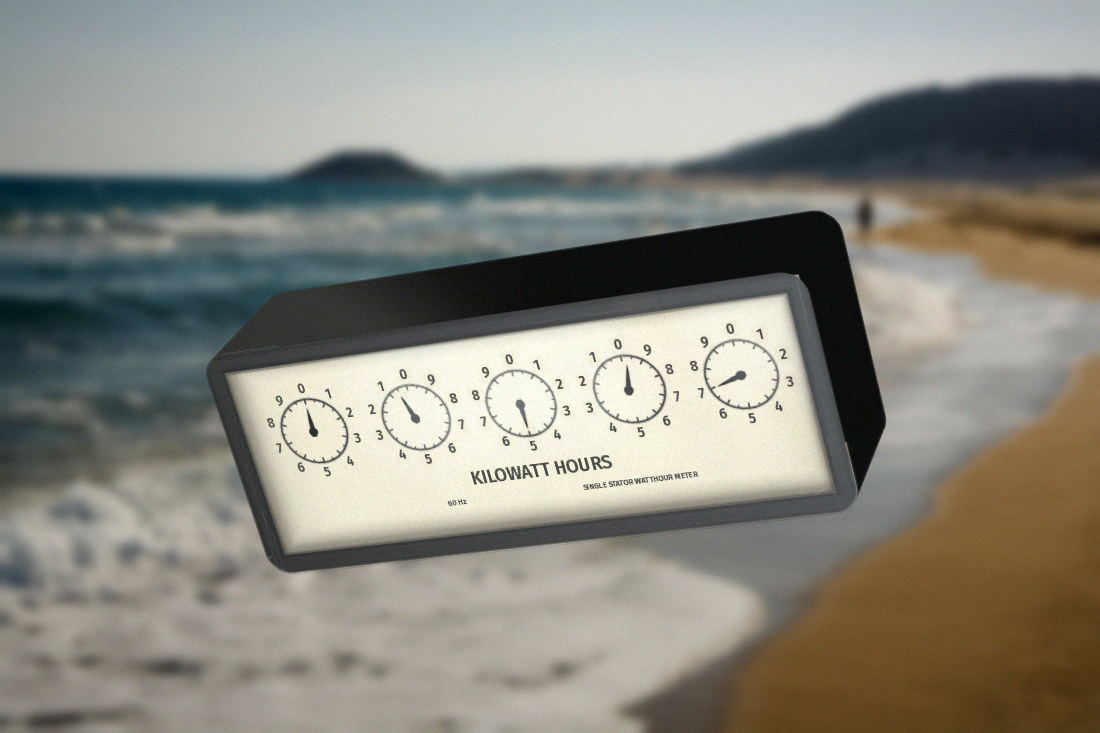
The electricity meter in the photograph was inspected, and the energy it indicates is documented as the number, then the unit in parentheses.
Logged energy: 497 (kWh)
